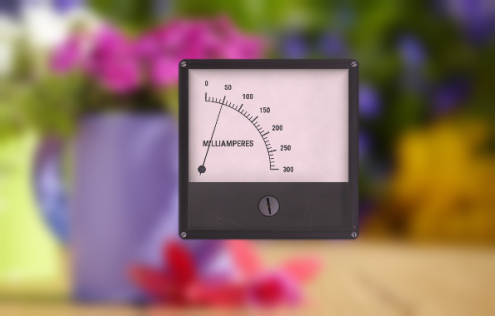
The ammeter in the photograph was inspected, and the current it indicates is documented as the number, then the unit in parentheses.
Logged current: 50 (mA)
